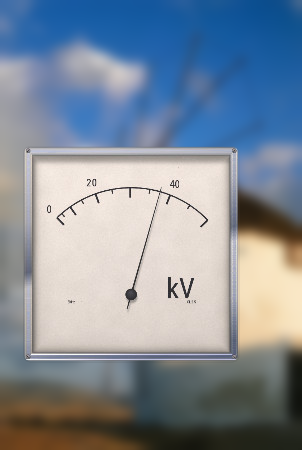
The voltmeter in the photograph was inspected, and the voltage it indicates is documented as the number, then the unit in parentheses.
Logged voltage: 37.5 (kV)
